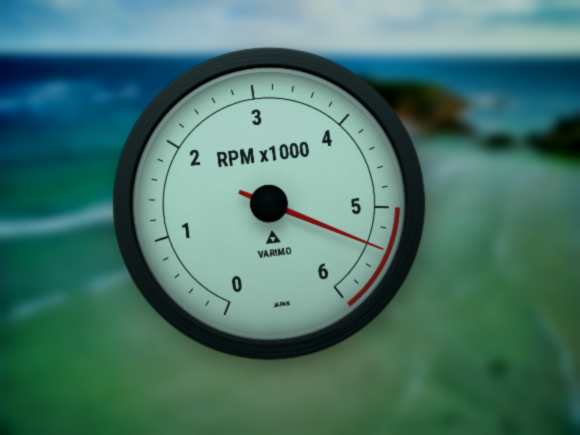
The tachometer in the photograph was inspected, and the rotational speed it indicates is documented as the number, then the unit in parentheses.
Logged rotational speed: 5400 (rpm)
